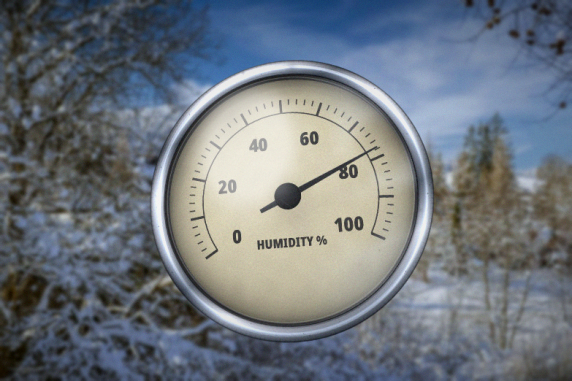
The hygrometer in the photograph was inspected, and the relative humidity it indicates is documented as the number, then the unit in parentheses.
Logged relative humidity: 78 (%)
